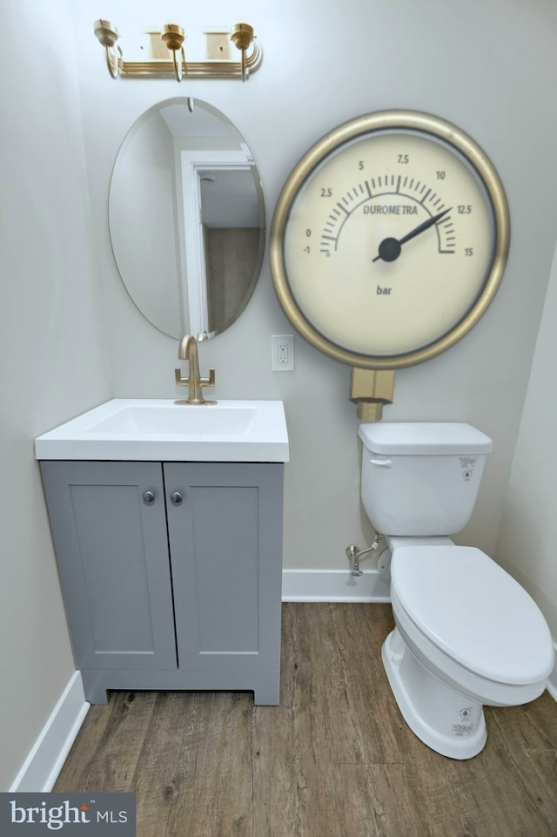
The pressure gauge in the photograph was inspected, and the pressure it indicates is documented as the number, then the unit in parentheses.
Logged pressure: 12 (bar)
